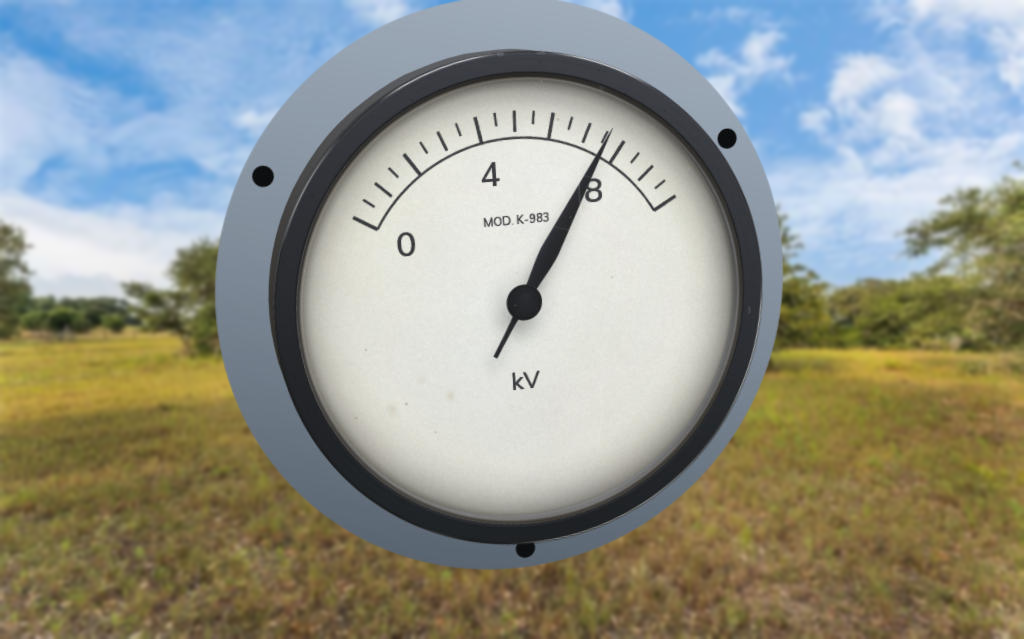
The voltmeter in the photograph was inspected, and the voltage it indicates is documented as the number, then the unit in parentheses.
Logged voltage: 7.5 (kV)
